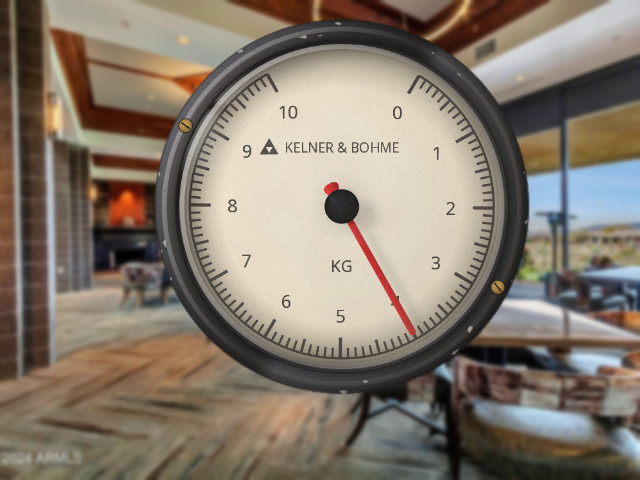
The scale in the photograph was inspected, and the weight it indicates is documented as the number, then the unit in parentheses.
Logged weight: 4 (kg)
